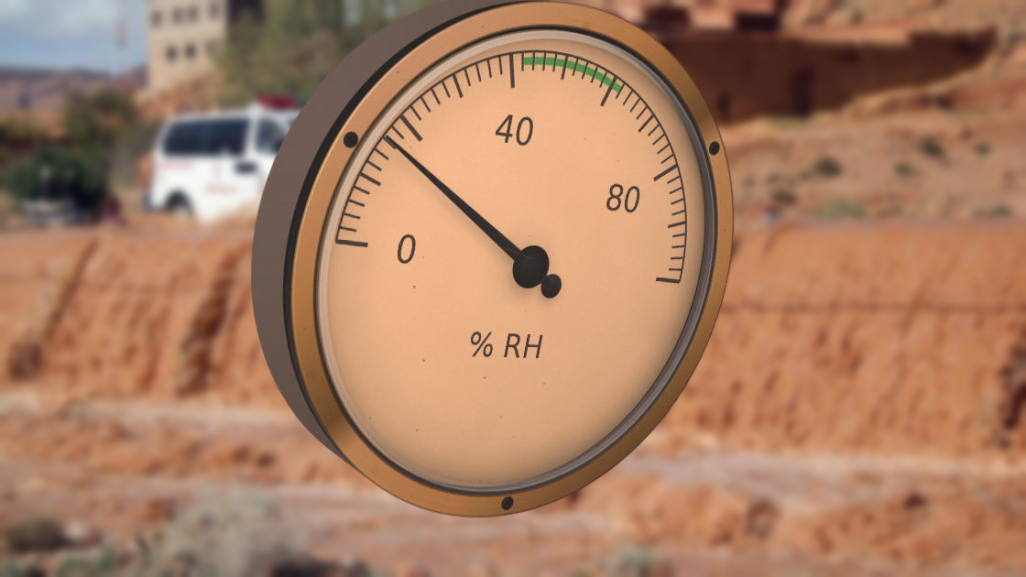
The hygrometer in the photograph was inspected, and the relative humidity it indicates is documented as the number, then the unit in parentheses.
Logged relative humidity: 16 (%)
